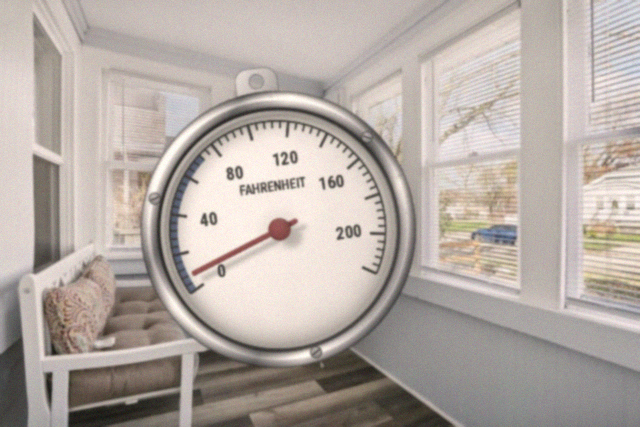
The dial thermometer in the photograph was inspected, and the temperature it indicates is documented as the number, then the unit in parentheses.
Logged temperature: 8 (°F)
